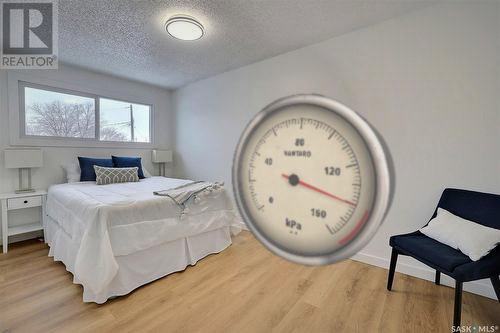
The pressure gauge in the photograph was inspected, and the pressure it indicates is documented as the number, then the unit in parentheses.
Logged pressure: 140 (kPa)
